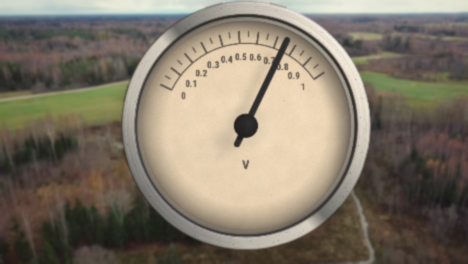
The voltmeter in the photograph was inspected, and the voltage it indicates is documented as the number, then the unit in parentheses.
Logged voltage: 0.75 (V)
